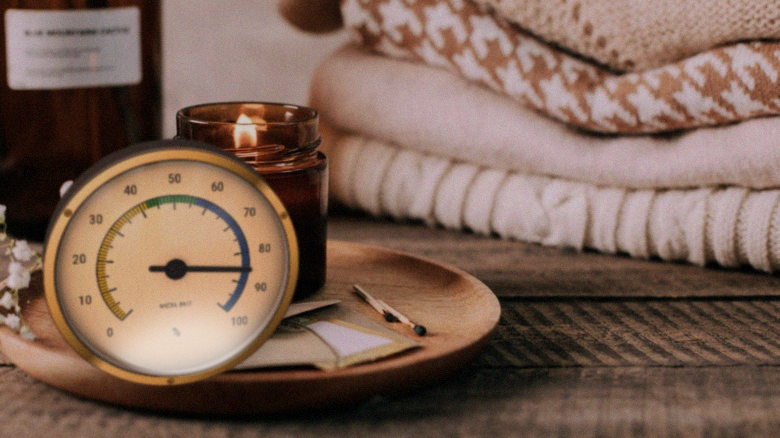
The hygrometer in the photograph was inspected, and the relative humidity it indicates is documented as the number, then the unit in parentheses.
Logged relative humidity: 85 (%)
